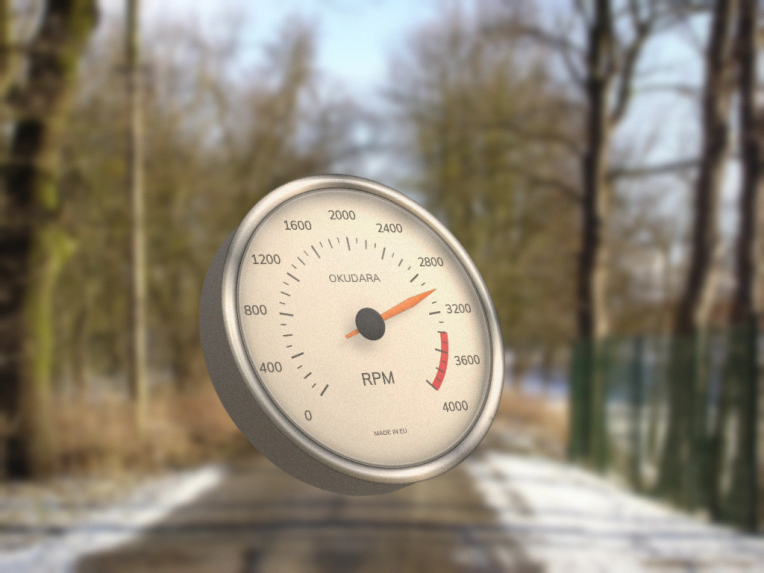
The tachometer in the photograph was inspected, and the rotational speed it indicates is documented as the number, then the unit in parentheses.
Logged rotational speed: 3000 (rpm)
